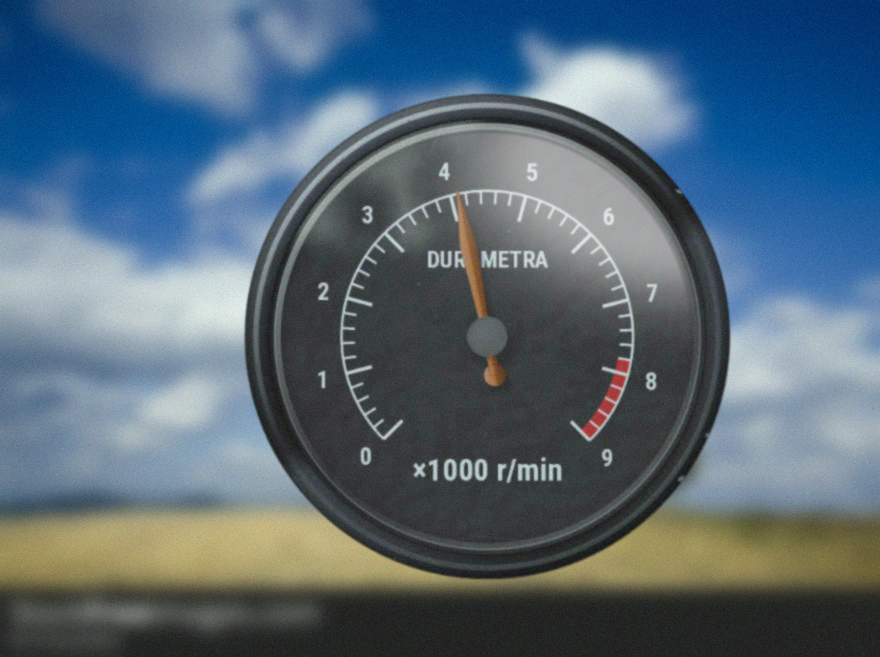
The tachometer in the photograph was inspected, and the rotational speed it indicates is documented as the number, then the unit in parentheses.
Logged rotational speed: 4100 (rpm)
